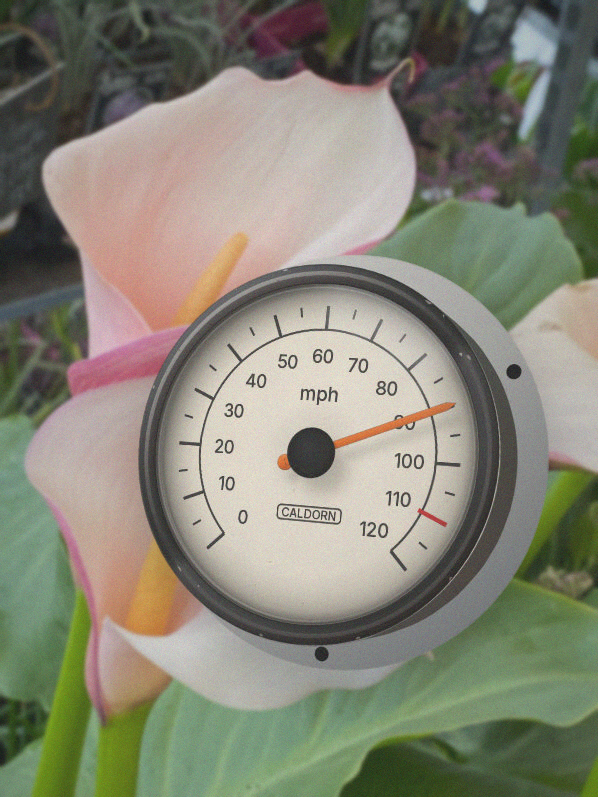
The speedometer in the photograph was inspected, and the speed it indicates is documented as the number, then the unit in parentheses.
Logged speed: 90 (mph)
